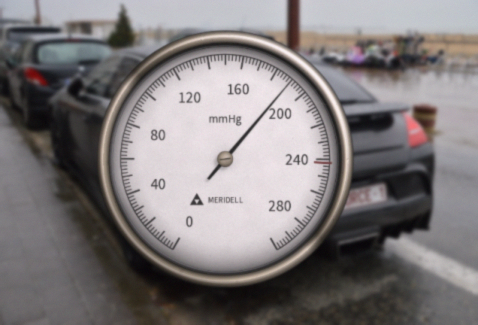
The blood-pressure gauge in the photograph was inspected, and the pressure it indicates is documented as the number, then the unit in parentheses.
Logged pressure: 190 (mmHg)
